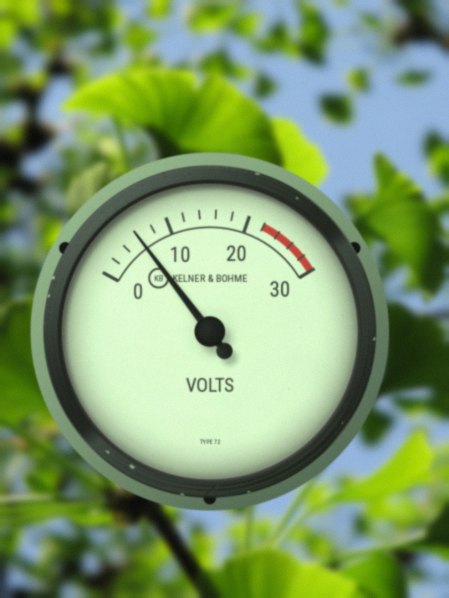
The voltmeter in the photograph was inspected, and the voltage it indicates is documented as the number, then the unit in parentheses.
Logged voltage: 6 (V)
